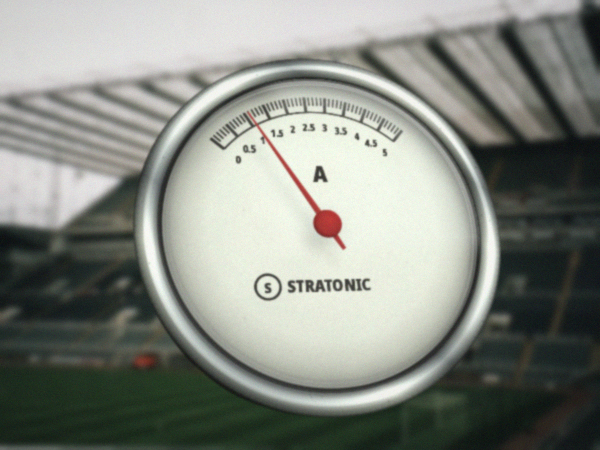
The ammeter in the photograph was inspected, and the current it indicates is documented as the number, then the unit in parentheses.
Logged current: 1 (A)
